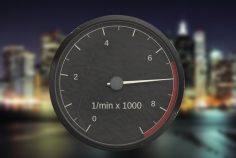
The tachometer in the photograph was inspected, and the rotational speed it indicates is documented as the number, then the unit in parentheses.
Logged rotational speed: 7000 (rpm)
